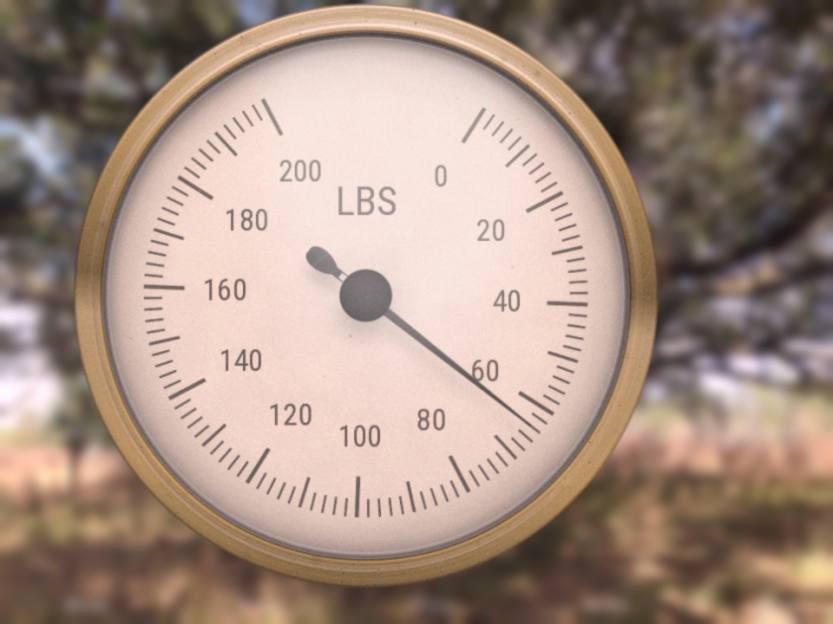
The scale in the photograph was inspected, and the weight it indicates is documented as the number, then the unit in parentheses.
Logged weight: 64 (lb)
